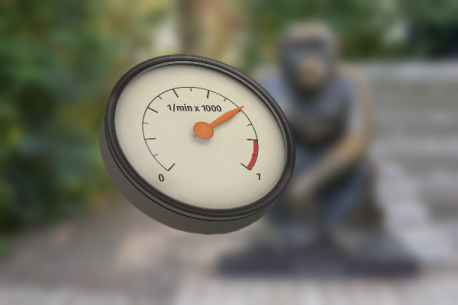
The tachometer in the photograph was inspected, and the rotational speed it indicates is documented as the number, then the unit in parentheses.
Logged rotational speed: 5000 (rpm)
